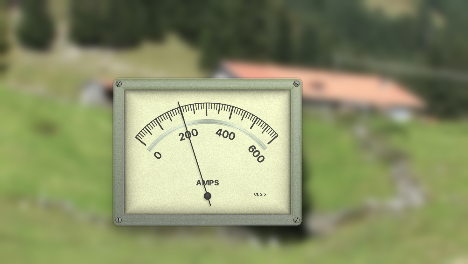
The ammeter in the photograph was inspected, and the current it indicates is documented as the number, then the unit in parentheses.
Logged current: 200 (A)
